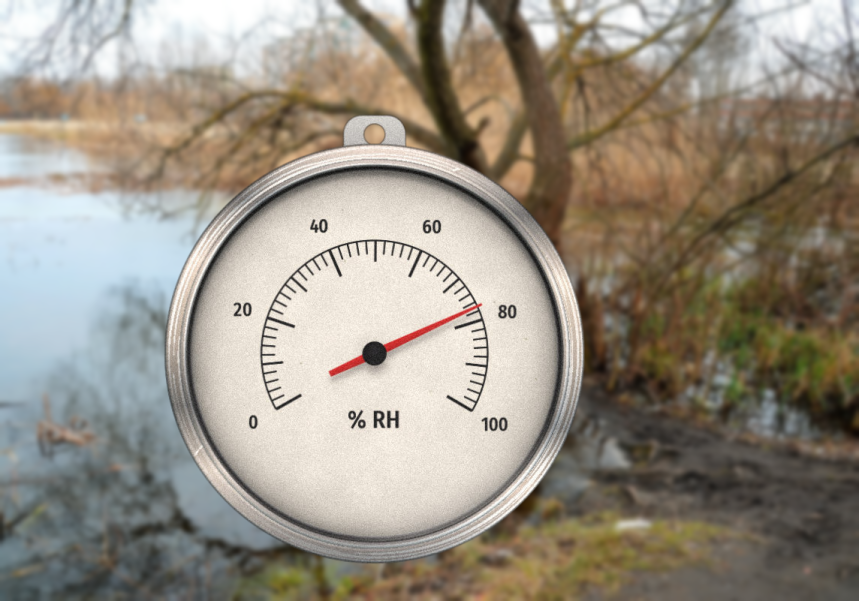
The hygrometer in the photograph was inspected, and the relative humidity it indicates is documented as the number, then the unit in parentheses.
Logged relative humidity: 77 (%)
